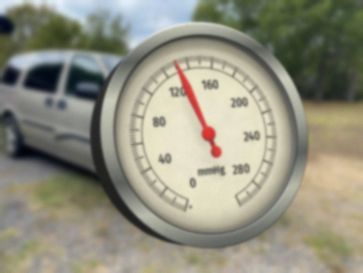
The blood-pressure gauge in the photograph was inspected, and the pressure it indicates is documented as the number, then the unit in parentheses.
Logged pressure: 130 (mmHg)
